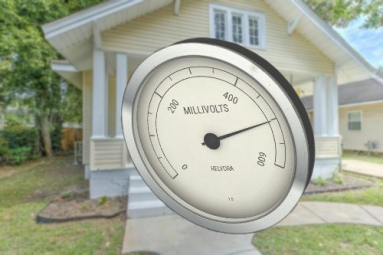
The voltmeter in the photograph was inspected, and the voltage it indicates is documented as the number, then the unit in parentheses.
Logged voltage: 500 (mV)
